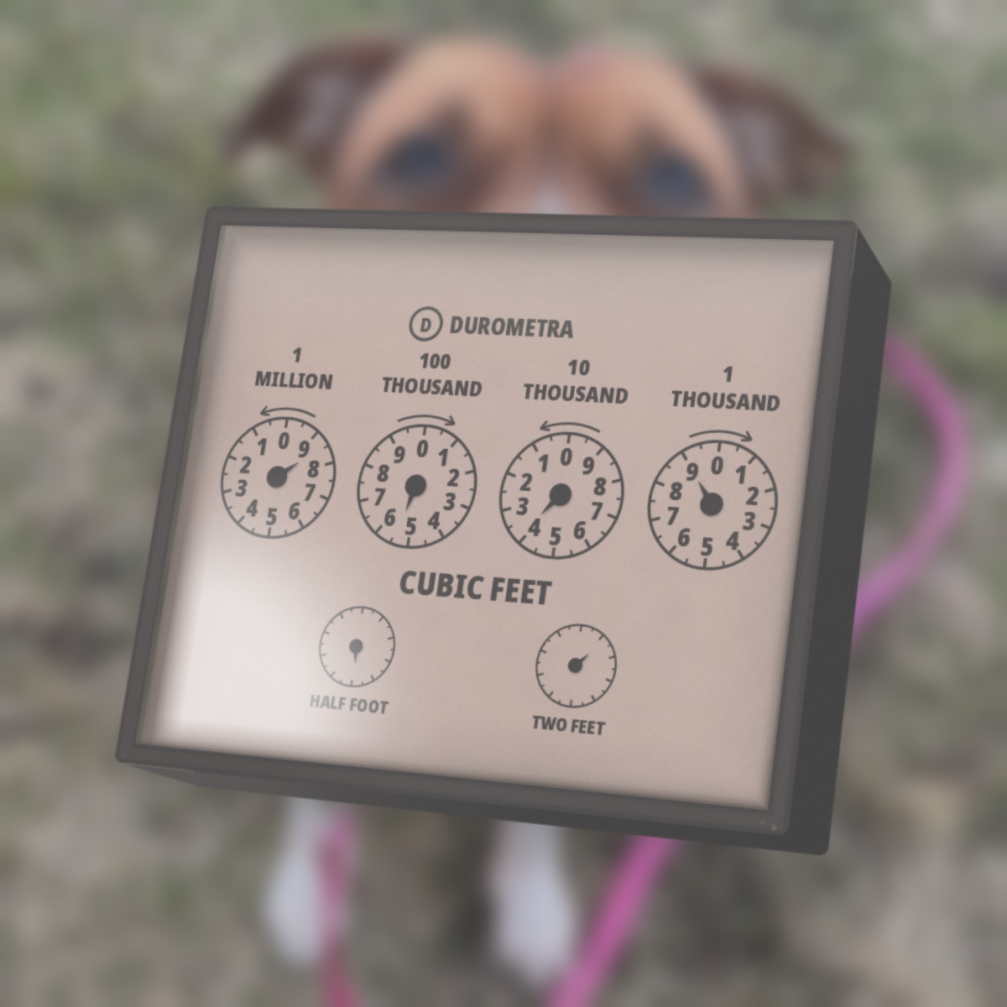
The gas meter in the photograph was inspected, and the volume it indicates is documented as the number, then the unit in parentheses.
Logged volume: 853900 (ft³)
